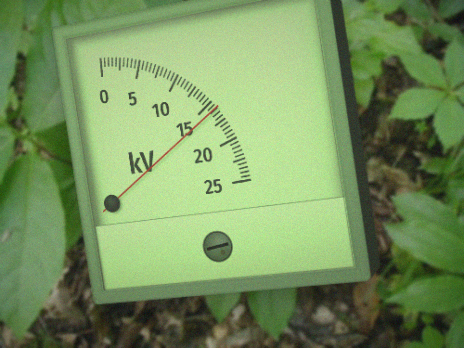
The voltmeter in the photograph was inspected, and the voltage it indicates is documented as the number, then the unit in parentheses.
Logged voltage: 16 (kV)
